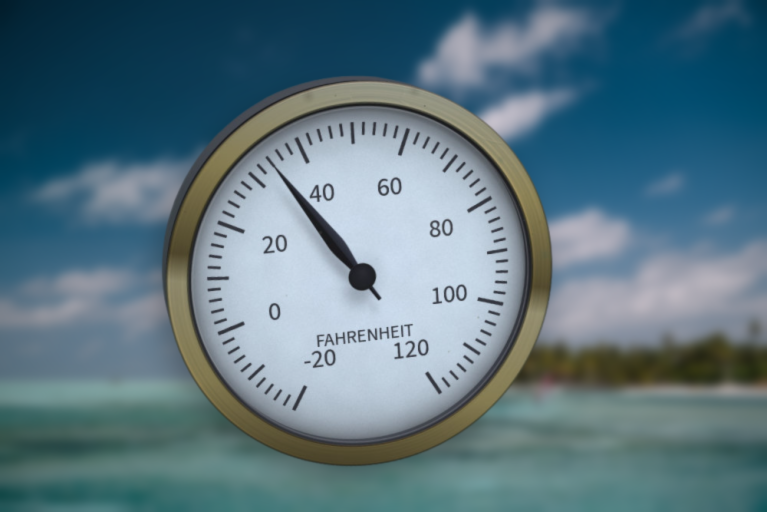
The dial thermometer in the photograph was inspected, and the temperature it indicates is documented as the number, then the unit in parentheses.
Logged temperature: 34 (°F)
